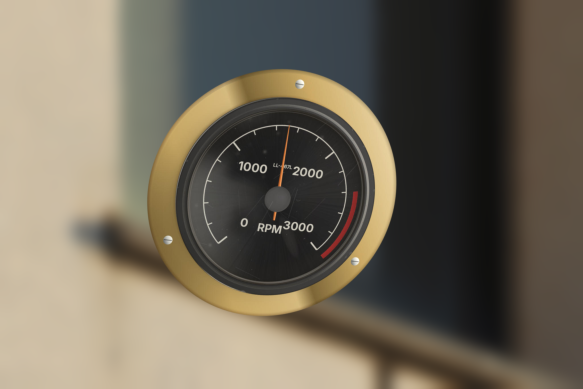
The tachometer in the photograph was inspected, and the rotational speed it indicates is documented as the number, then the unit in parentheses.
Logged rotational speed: 1500 (rpm)
